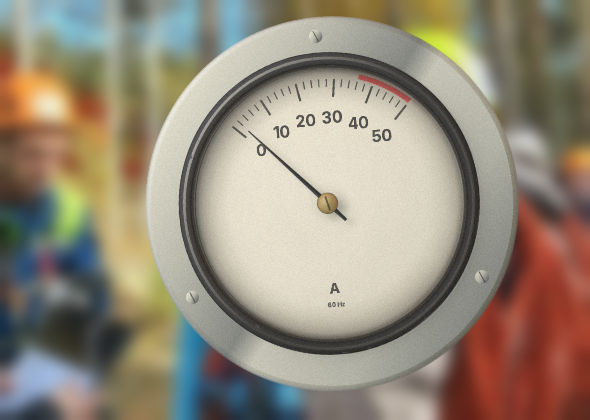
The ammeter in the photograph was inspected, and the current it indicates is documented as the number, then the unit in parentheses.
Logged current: 2 (A)
